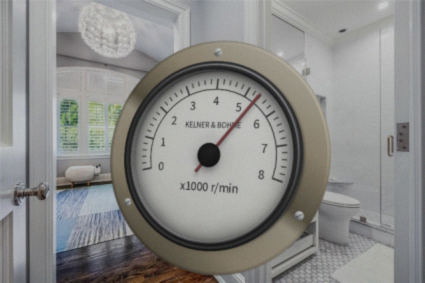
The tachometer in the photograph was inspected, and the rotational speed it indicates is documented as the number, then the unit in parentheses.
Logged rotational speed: 5400 (rpm)
